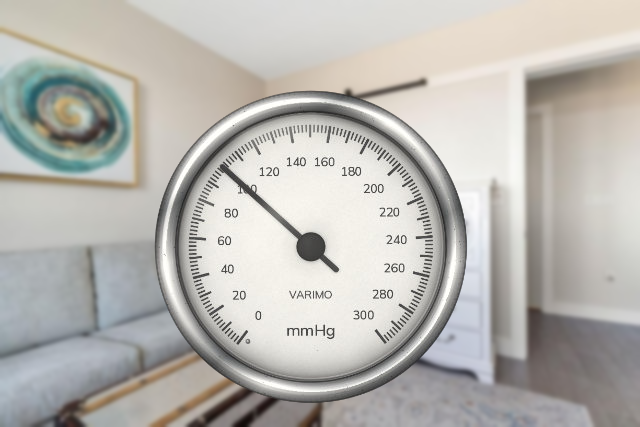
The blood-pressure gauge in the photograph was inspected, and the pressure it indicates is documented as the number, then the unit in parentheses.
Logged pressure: 100 (mmHg)
